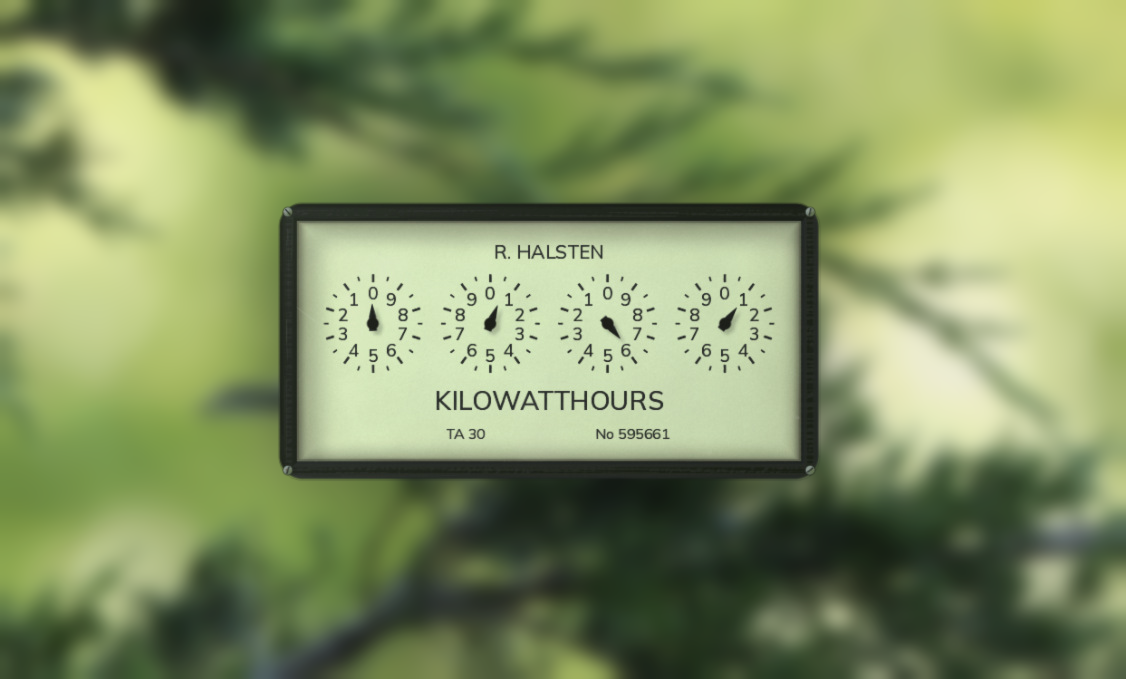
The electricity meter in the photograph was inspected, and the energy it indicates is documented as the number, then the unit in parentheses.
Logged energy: 61 (kWh)
